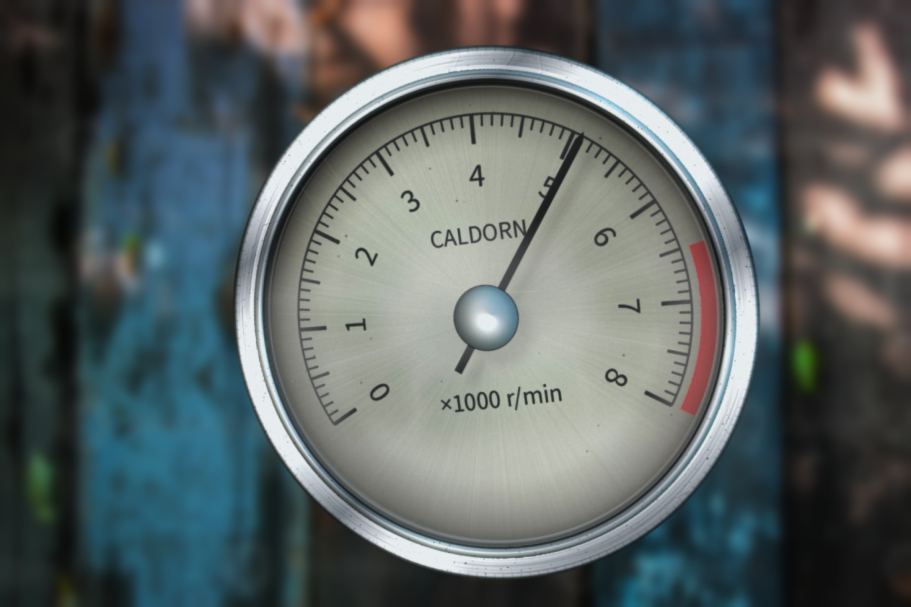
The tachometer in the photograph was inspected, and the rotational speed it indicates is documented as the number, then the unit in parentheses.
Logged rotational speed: 5100 (rpm)
